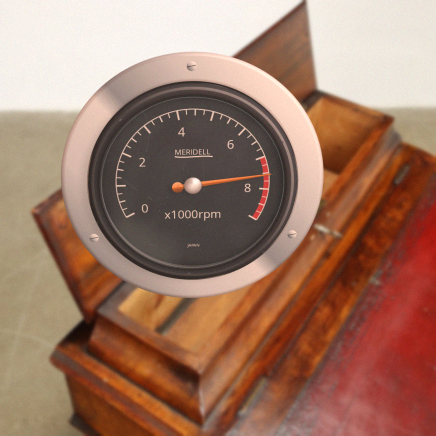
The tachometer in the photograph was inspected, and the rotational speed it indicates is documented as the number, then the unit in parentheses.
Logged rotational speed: 7500 (rpm)
